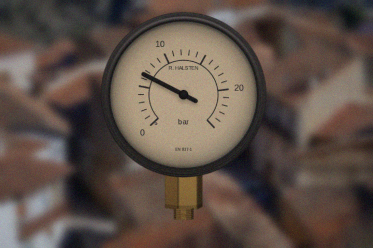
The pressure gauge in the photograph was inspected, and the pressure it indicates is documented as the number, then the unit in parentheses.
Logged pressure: 6.5 (bar)
